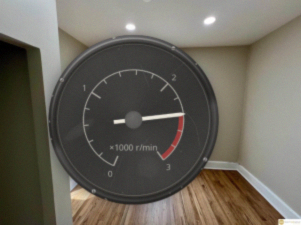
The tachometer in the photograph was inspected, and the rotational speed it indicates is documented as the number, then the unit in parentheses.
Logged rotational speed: 2400 (rpm)
